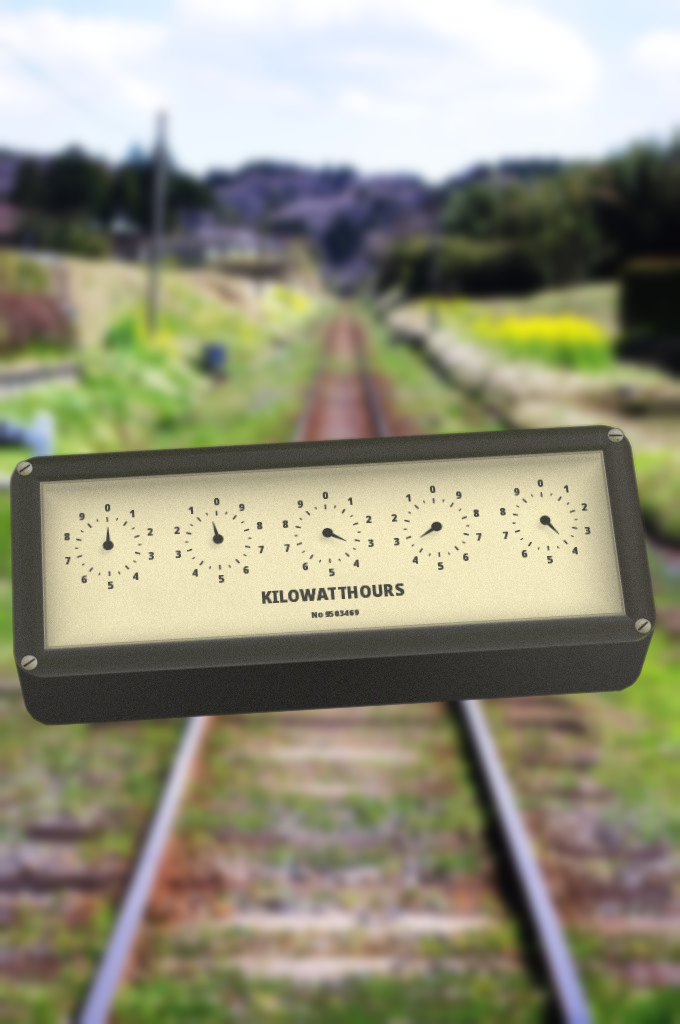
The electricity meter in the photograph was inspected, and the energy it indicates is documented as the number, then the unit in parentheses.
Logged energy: 334 (kWh)
